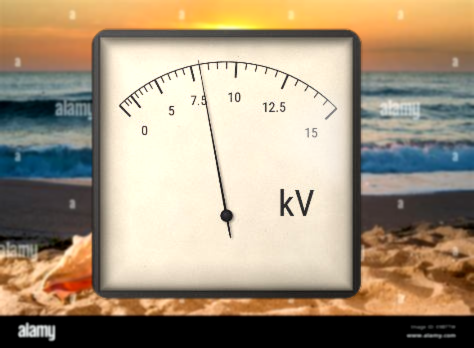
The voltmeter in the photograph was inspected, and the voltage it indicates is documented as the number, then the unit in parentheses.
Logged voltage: 8 (kV)
